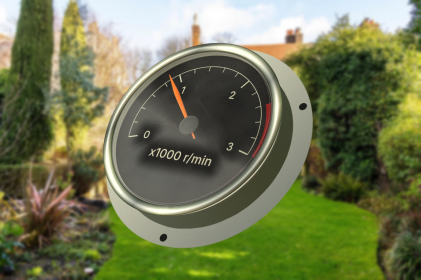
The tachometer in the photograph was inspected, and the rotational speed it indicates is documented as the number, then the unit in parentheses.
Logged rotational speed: 900 (rpm)
